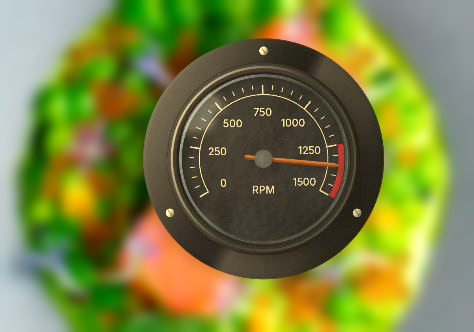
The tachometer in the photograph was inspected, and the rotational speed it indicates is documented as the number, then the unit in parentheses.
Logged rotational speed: 1350 (rpm)
